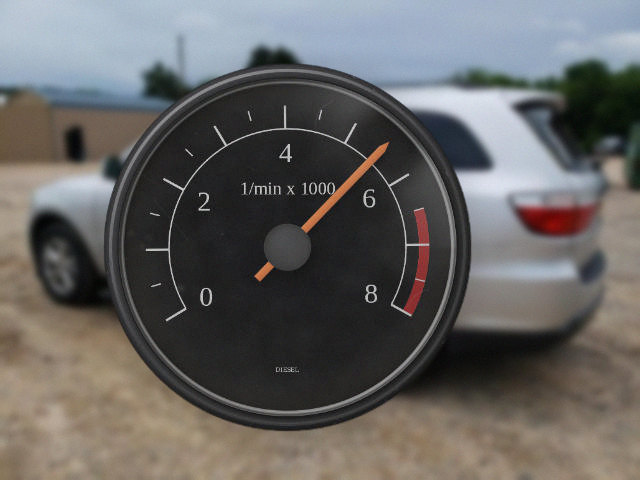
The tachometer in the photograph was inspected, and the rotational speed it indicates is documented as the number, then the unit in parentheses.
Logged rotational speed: 5500 (rpm)
